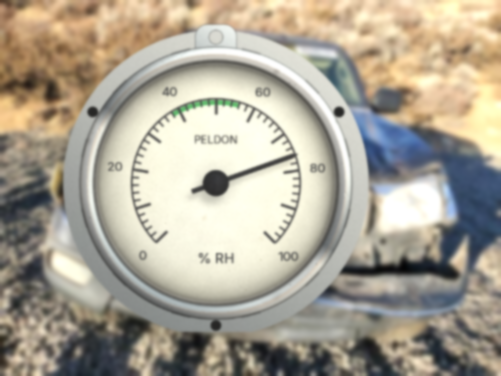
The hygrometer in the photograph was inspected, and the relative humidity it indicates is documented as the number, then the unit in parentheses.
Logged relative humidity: 76 (%)
